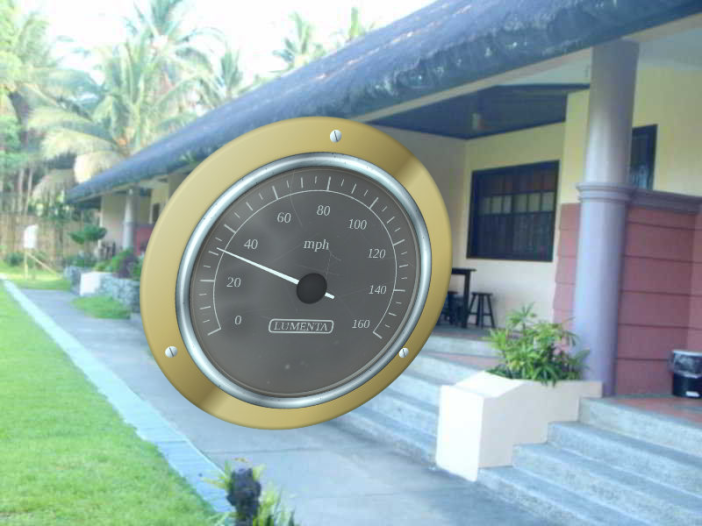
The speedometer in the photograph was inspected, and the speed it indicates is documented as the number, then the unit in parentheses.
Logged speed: 32.5 (mph)
